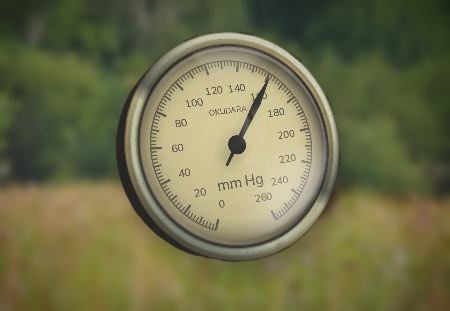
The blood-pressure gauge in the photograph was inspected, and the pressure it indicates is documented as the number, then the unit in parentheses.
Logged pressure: 160 (mmHg)
